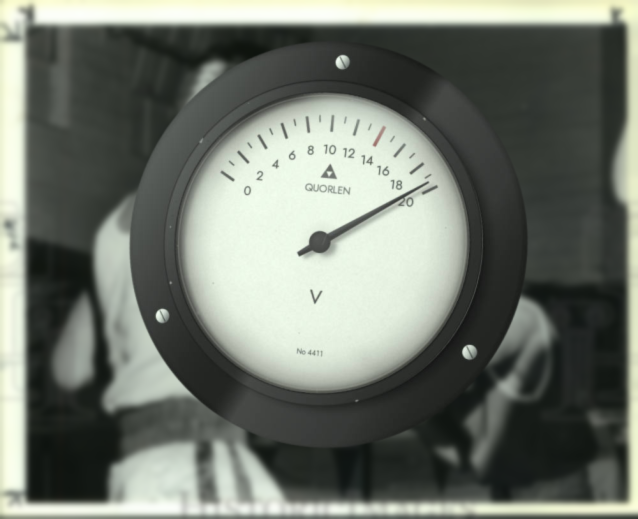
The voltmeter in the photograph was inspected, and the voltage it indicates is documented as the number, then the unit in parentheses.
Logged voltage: 19.5 (V)
